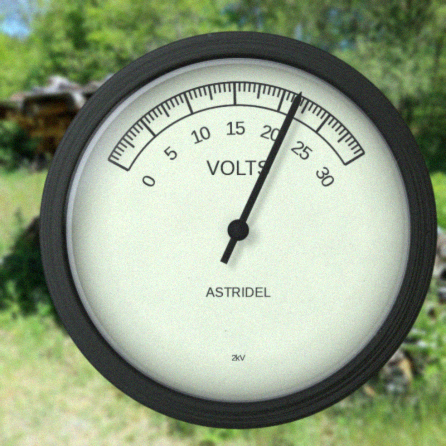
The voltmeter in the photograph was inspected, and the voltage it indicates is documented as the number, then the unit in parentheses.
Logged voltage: 21.5 (V)
